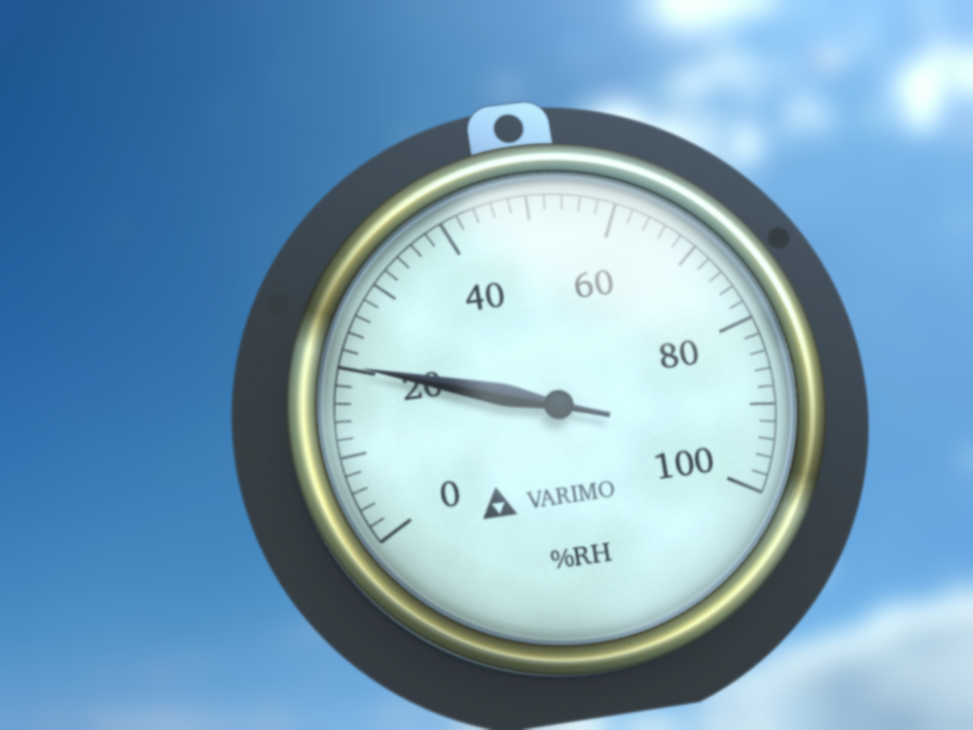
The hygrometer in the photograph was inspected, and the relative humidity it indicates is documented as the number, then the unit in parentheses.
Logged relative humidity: 20 (%)
